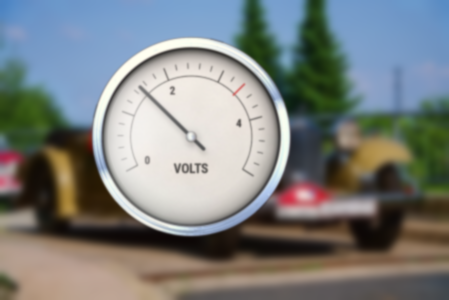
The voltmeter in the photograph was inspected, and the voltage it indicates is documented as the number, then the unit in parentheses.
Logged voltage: 1.5 (V)
